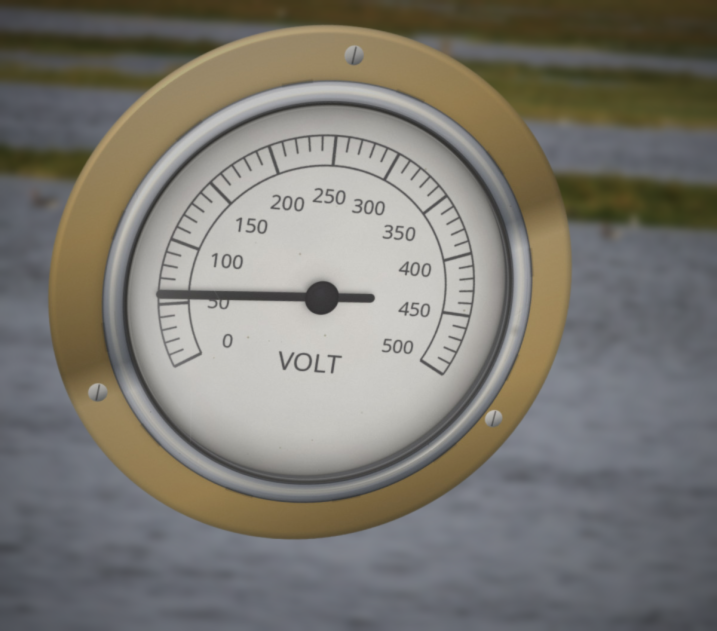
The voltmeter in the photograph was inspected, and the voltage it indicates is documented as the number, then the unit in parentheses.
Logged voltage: 60 (V)
